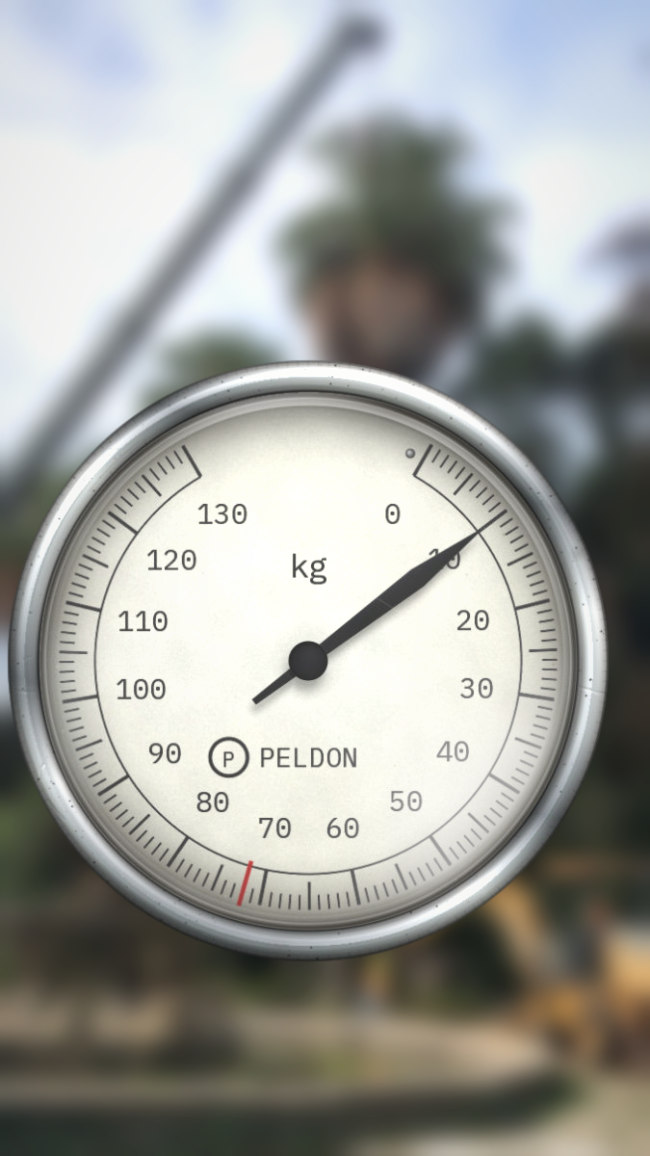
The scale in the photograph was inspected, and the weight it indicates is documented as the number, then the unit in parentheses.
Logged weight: 10 (kg)
